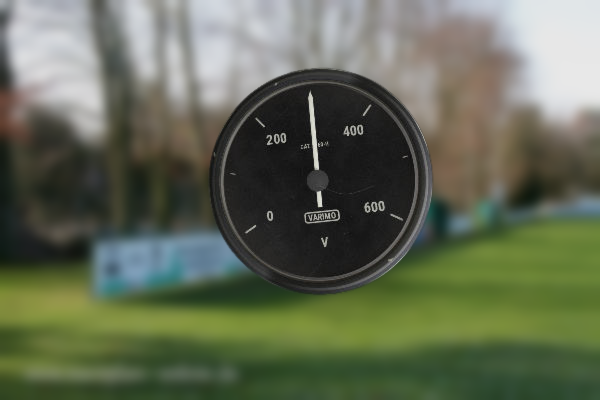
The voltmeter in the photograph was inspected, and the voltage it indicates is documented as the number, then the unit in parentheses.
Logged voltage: 300 (V)
